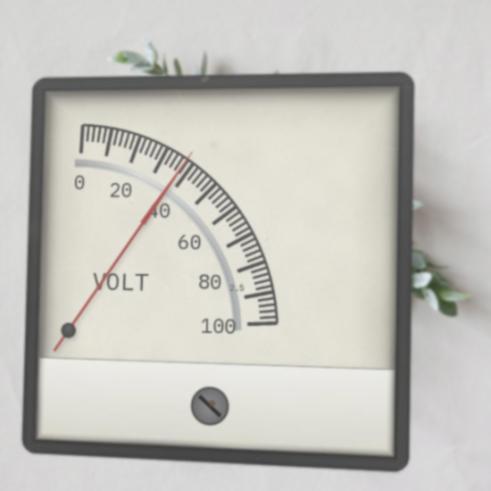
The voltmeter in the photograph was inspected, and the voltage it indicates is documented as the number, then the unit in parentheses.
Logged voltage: 38 (V)
